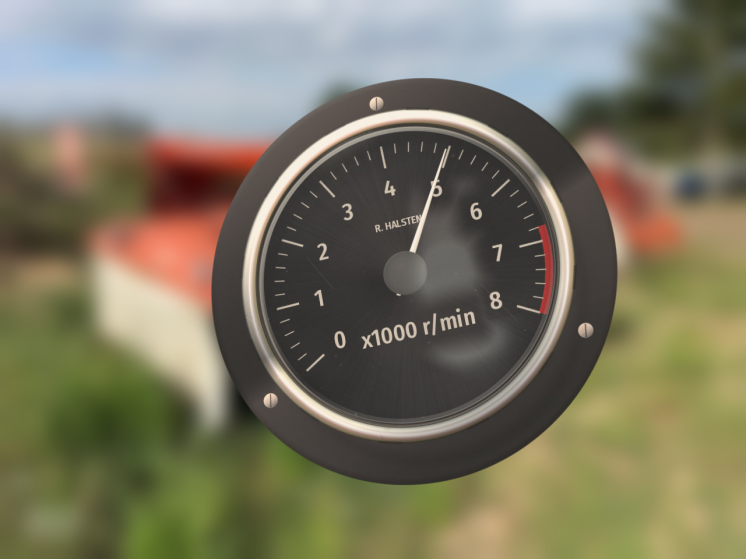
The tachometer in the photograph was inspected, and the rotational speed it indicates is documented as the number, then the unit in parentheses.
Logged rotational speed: 5000 (rpm)
